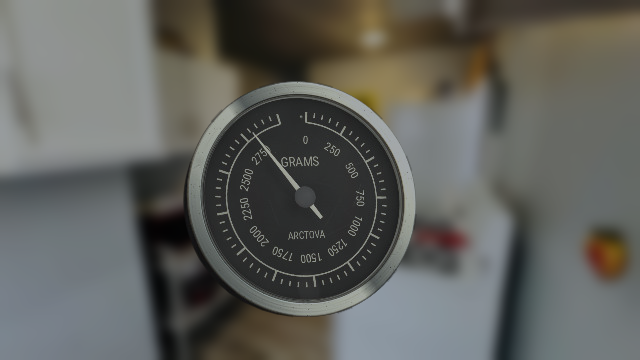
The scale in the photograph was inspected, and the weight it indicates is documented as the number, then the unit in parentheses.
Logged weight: 2800 (g)
